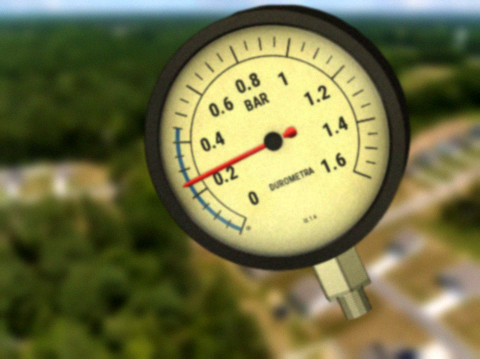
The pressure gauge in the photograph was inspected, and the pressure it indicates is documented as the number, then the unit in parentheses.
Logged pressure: 0.25 (bar)
